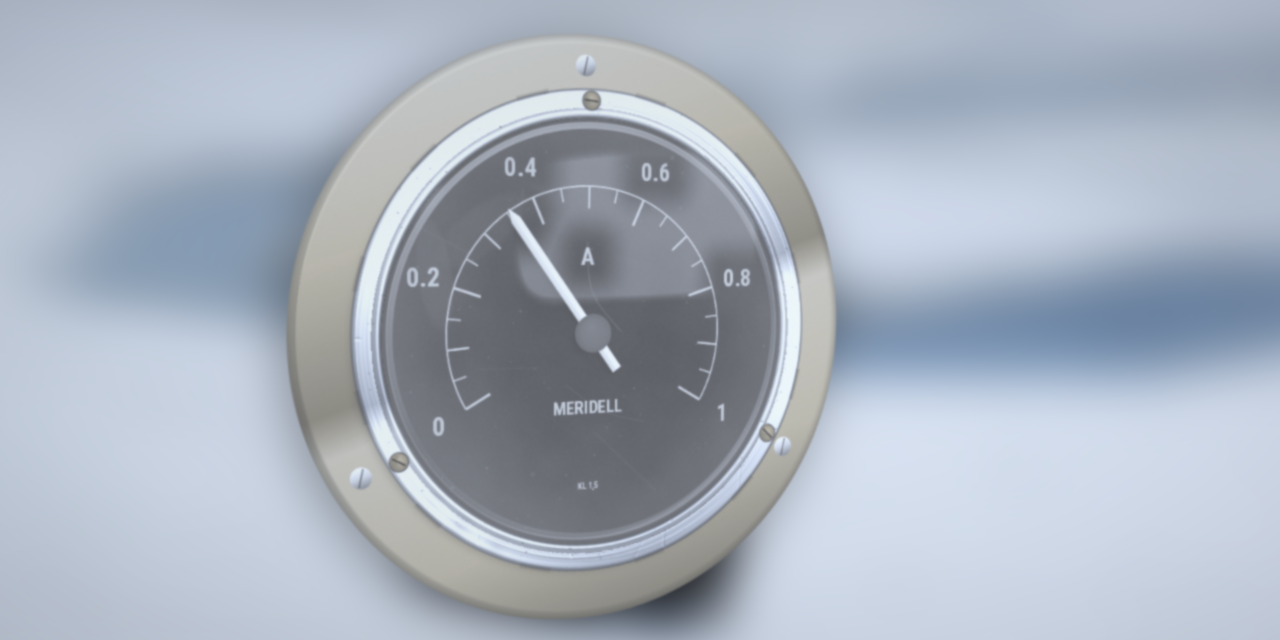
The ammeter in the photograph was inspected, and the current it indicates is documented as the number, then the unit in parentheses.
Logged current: 0.35 (A)
